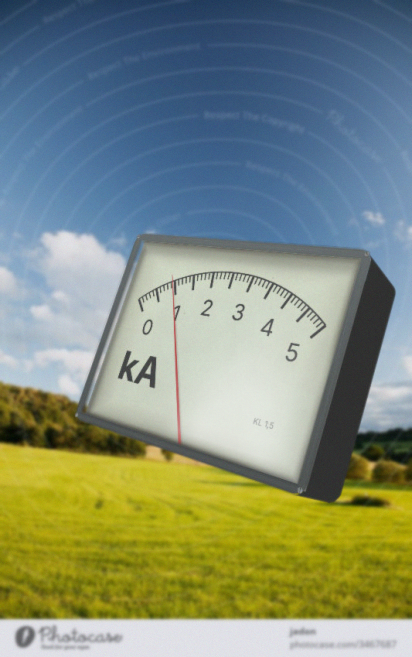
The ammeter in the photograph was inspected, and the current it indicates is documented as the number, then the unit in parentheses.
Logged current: 1 (kA)
